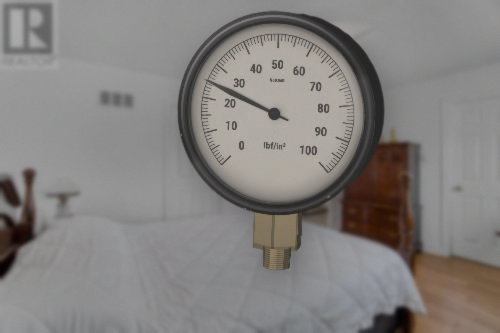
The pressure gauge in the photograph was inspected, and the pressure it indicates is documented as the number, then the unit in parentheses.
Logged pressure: 25 (psi)
